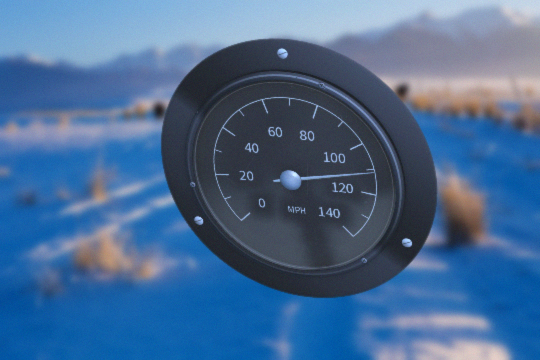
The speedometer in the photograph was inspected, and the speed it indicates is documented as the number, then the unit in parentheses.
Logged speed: 110 (mph)
